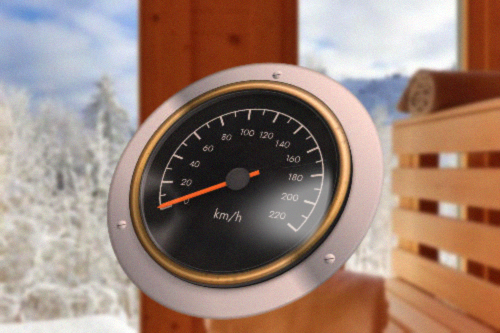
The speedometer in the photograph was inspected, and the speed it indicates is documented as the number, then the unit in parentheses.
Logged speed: 0 (km/h)
